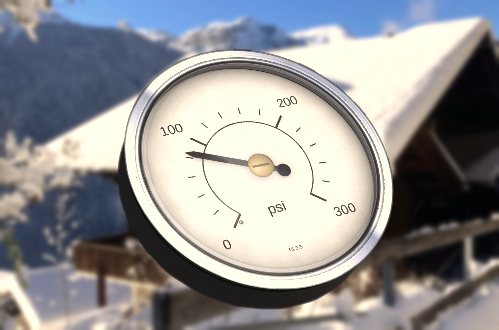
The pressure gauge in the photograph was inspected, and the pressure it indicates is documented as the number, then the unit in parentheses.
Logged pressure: 80 (psi)
